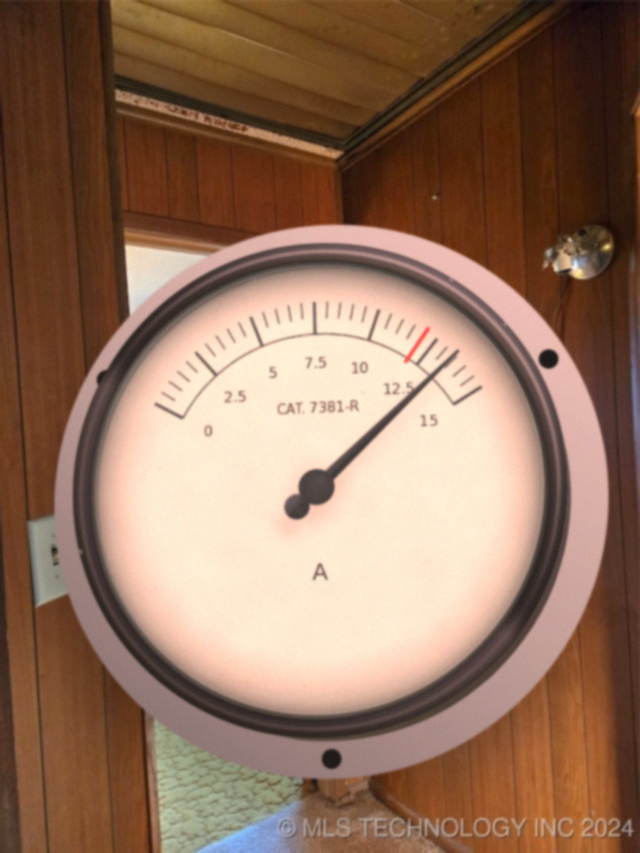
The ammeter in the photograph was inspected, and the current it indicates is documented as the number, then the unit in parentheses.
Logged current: 13.5 (A)
